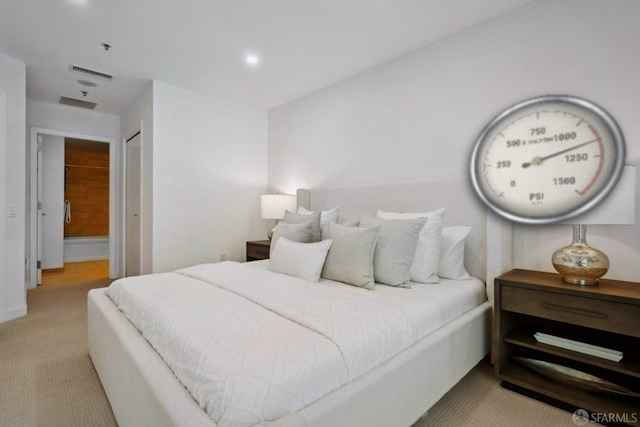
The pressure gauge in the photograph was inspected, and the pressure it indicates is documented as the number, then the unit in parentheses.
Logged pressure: 1150 (psi)
